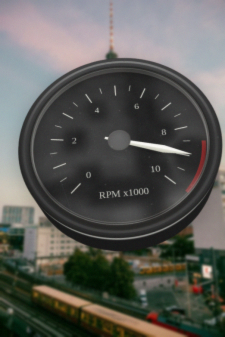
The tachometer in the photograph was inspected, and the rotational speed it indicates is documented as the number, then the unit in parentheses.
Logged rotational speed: 9000 (rpm)
